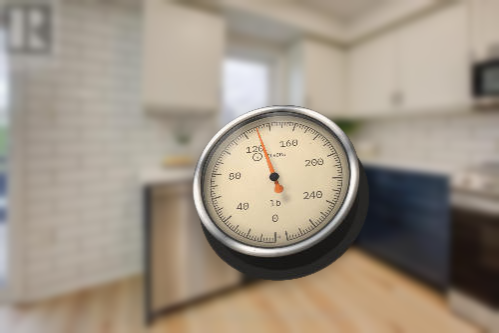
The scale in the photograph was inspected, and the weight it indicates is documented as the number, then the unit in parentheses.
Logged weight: 130 (lb)
